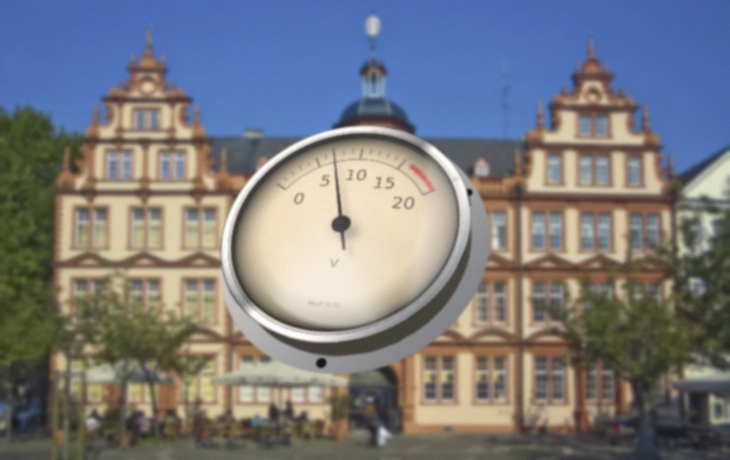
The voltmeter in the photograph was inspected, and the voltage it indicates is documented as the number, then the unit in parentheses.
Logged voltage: 7 (V)
